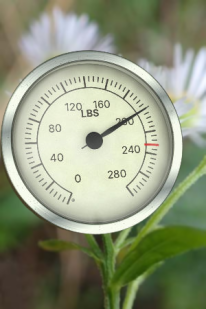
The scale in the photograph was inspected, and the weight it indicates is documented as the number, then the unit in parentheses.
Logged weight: 200 (lb)
